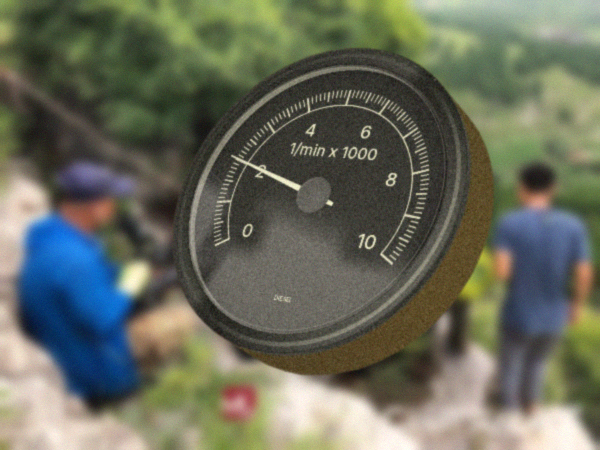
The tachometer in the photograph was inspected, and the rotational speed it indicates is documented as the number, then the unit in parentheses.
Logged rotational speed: 2000 (rpm)
